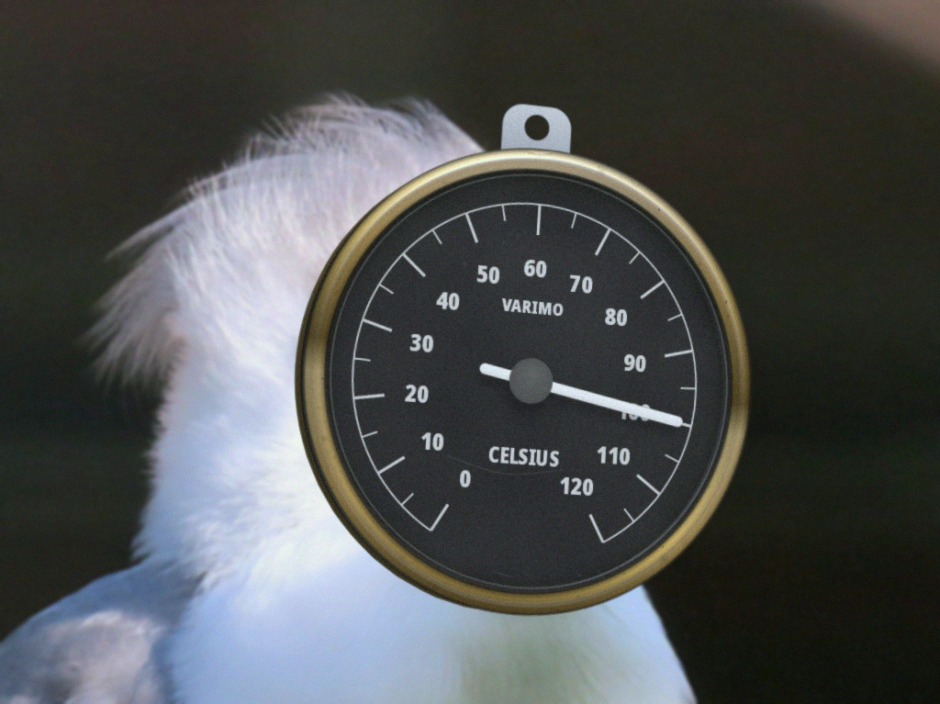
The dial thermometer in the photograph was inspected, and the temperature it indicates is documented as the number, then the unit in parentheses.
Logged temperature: 100 (°C)
